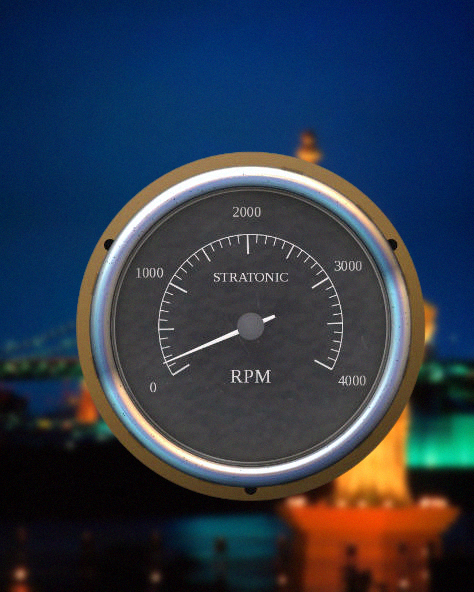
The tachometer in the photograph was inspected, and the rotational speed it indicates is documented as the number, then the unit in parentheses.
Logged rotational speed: 150 (rpm)
